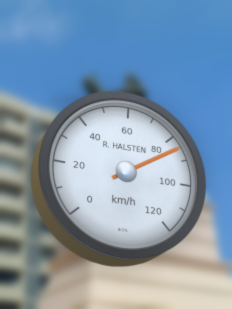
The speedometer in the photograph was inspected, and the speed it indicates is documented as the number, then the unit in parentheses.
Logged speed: 85 (km/h)
